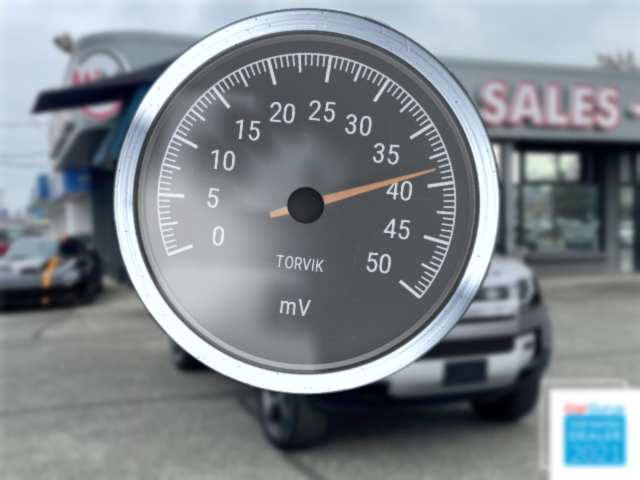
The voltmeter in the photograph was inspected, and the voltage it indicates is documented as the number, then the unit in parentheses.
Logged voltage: 38.5 (mV)
